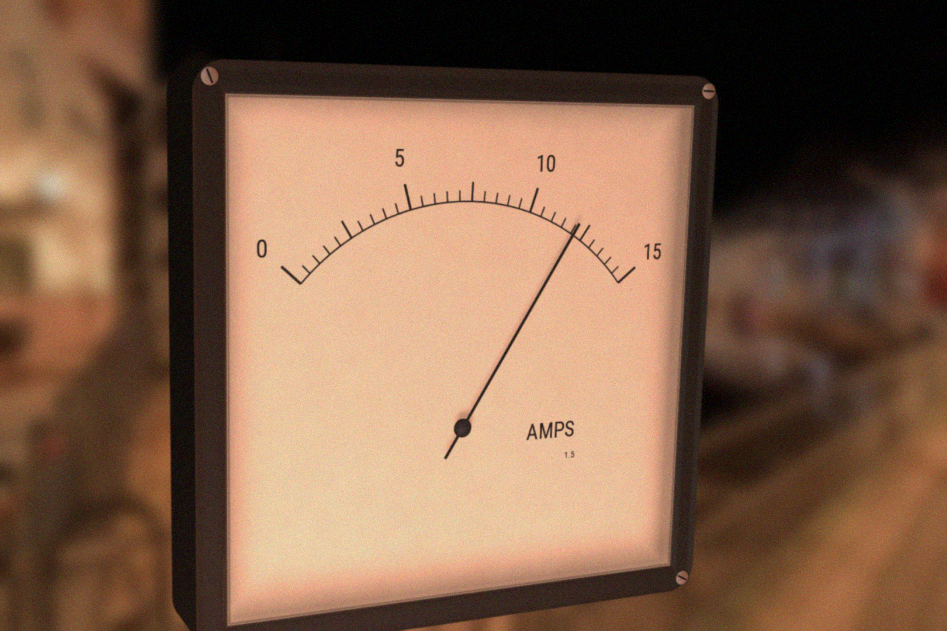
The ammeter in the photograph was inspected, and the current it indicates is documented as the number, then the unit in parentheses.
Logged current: 12 (A)
